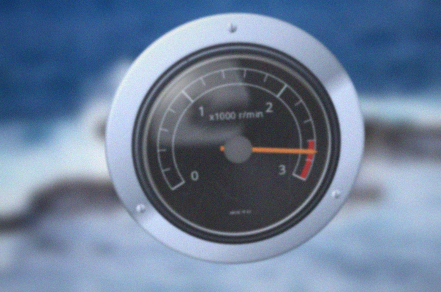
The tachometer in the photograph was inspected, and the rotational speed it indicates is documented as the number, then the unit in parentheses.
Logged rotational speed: 2700 (rpm)
